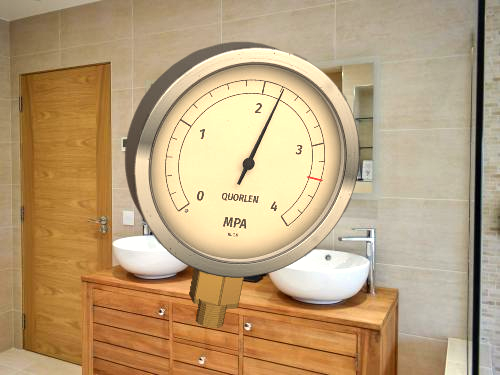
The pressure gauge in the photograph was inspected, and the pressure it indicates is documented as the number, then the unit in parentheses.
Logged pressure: 2.2 (MPa)
